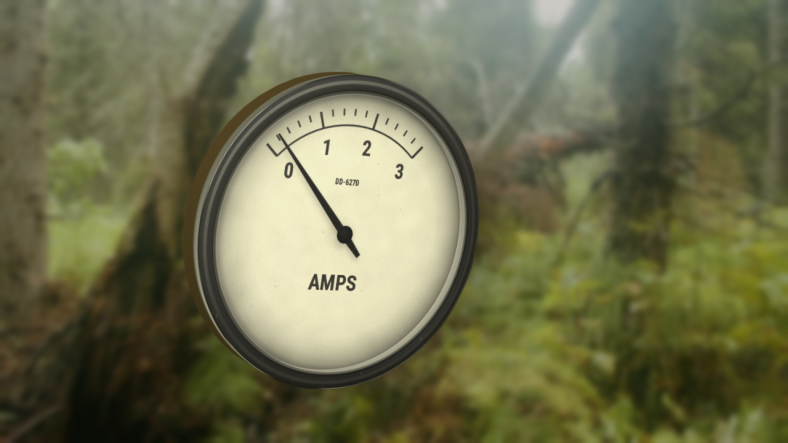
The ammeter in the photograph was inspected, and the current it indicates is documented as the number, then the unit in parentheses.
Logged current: 0.2 (A)
